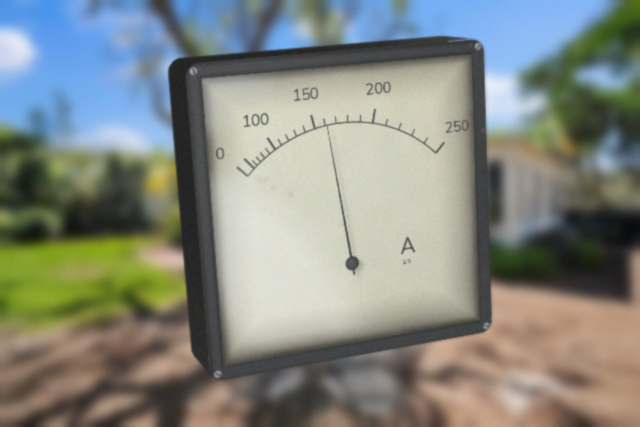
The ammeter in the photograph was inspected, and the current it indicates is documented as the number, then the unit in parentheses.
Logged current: 160 (A)
